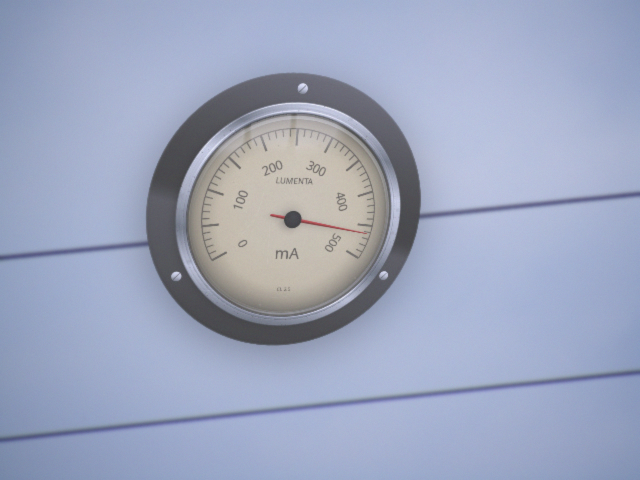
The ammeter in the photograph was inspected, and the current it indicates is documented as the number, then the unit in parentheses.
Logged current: 460 (mA)
